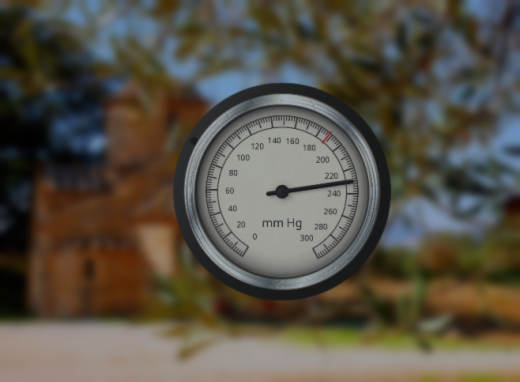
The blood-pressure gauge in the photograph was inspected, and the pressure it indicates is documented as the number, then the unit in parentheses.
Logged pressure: 230 (mmHg)
